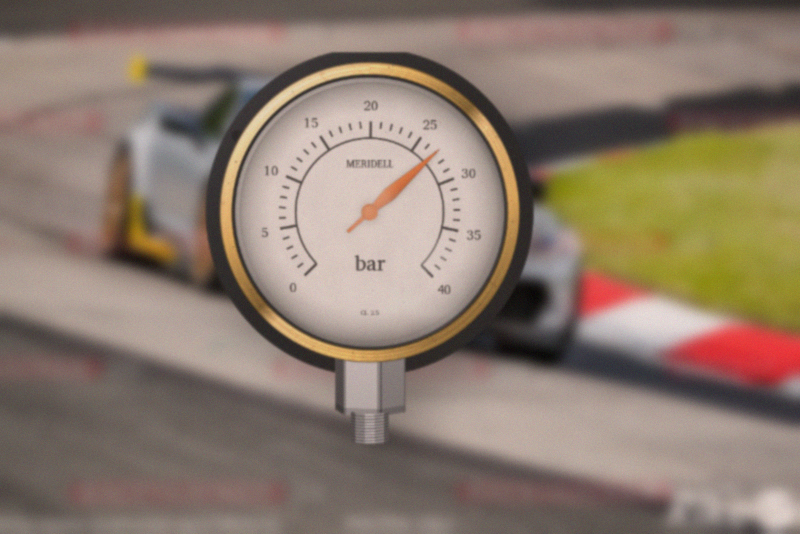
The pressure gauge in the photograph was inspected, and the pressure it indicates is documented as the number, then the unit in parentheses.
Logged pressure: 27 (bar)
